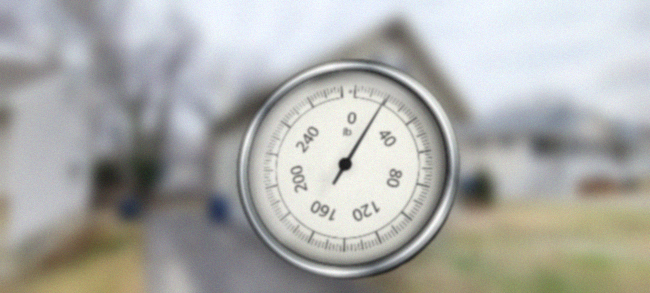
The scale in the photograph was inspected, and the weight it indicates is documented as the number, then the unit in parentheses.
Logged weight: 20 (lb)
